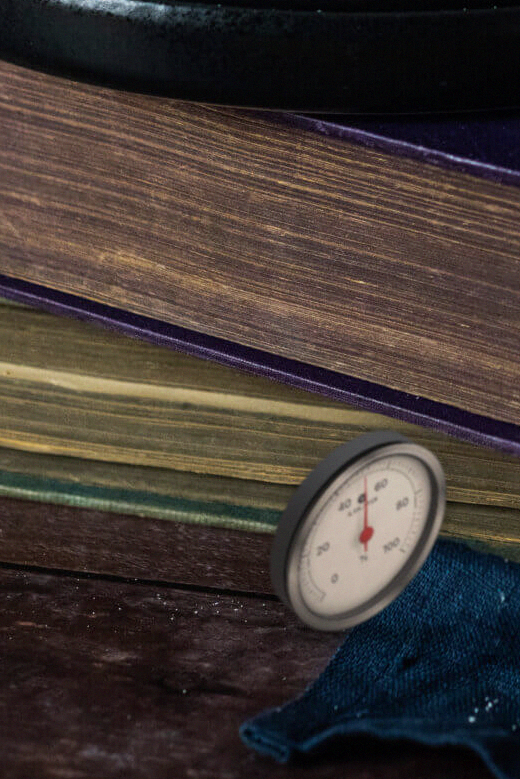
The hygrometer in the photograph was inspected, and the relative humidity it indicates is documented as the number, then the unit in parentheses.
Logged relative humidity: 50 (%)
